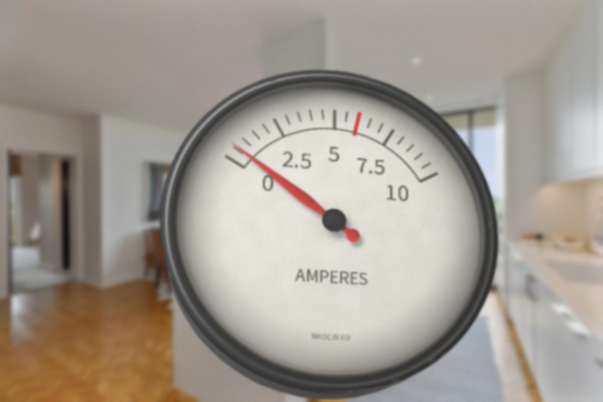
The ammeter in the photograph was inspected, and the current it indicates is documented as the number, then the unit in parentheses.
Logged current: 0.5 (A)
